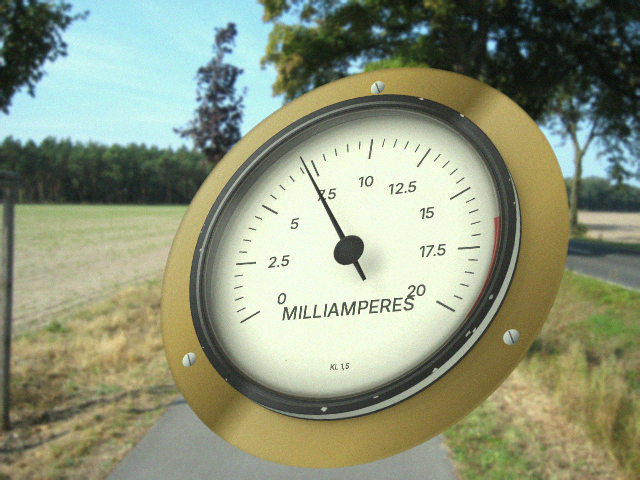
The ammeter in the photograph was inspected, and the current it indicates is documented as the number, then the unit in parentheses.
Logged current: 7.25 (mA)
